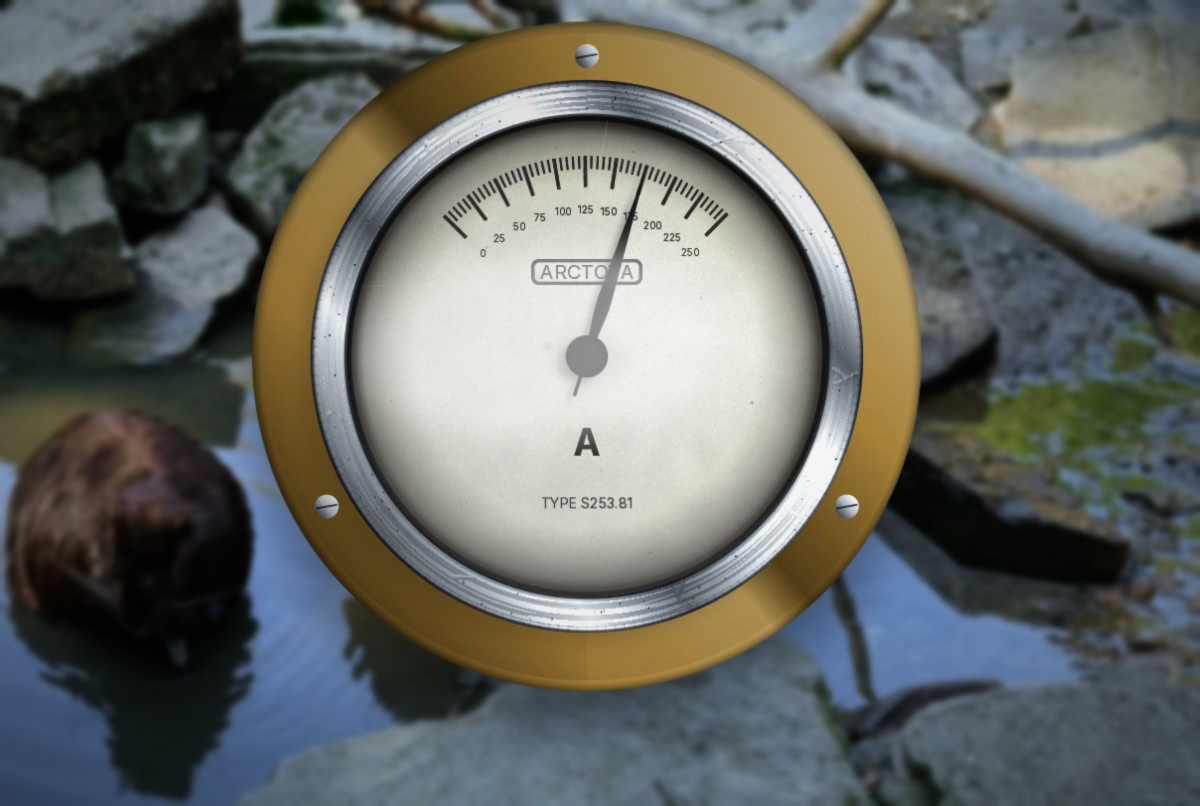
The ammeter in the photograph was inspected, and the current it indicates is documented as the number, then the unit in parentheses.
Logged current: 175 (A)
